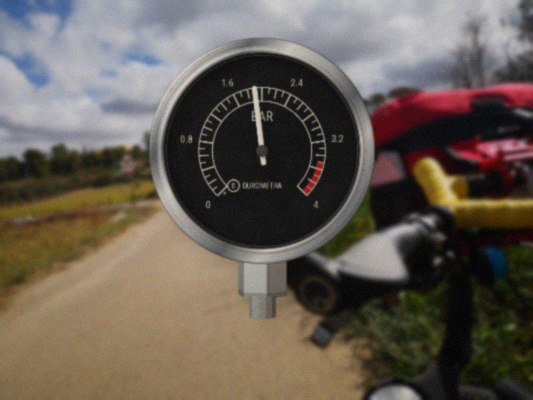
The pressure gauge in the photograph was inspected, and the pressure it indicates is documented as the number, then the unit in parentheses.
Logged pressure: 1.9 (bar)
